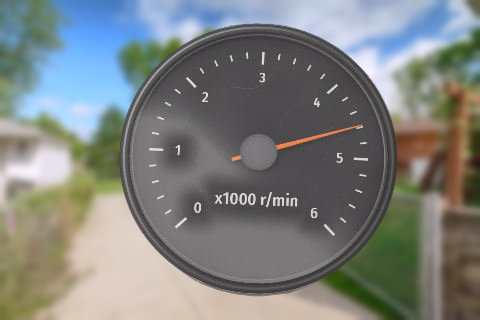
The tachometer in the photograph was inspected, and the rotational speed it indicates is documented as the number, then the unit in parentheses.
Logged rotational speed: 4600 (rpm)
